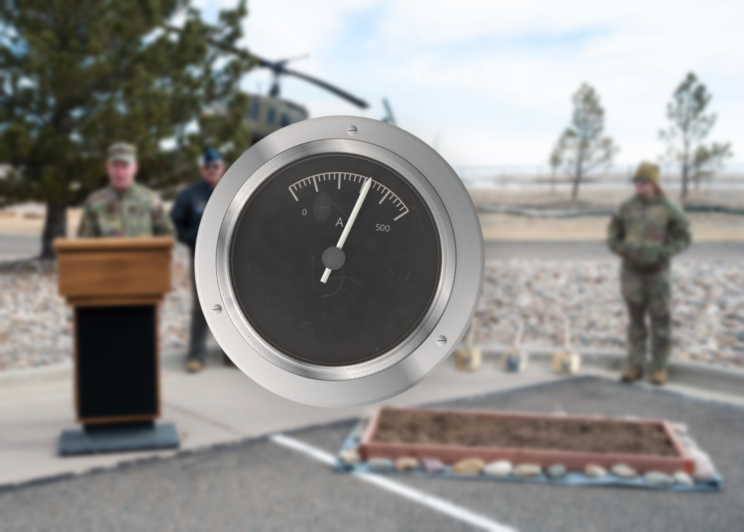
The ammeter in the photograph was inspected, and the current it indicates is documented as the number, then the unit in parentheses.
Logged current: 320 (A)
